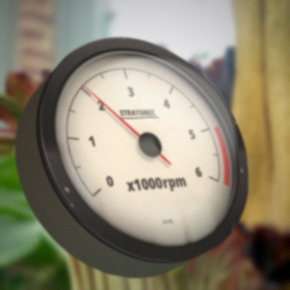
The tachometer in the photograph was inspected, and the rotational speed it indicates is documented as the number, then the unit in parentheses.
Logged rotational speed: 2000 (rpm)
